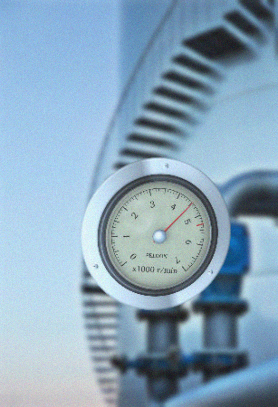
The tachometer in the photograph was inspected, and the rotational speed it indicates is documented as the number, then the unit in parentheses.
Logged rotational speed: 4500 (rpm)
